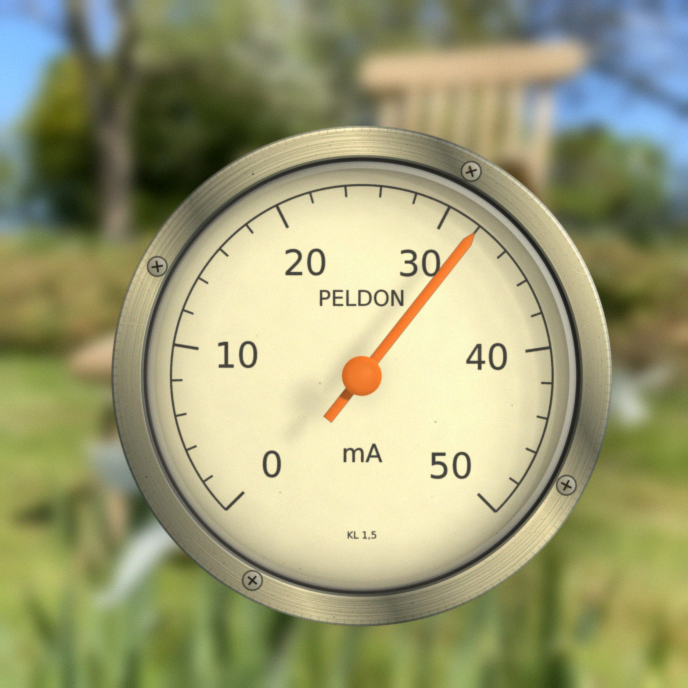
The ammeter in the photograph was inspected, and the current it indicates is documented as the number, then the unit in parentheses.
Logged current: 32 (mA)
